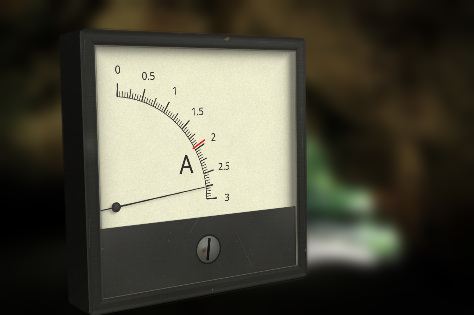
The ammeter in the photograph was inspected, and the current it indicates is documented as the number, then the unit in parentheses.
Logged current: 2.75 (A)
